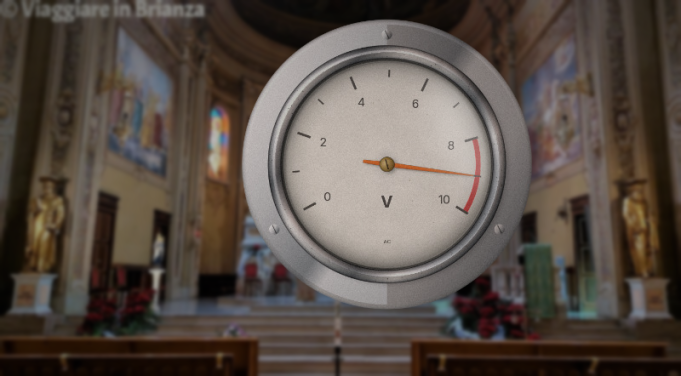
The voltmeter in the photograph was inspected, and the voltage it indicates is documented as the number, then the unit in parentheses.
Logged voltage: 9 (V)
